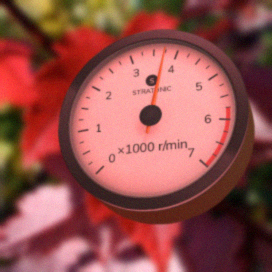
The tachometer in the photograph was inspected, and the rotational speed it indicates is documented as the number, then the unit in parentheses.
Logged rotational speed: 3750 (rpm)
